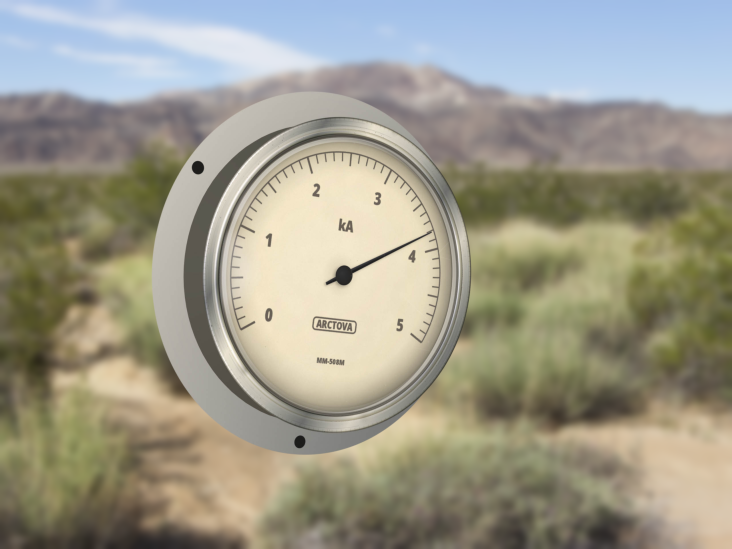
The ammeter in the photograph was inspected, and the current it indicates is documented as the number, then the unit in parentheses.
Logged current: 3.8 (kA)
